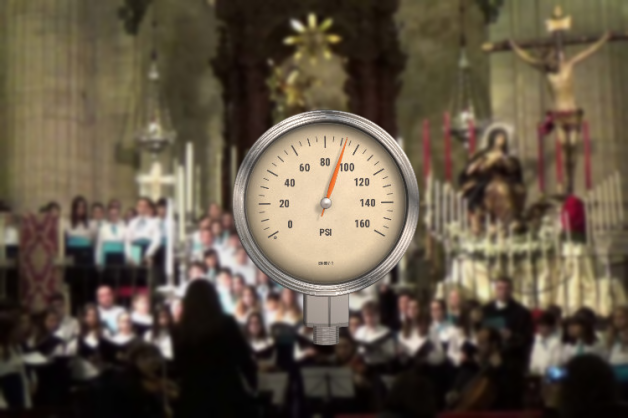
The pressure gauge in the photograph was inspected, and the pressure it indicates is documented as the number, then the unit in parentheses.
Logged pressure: 92.5 (psi)
